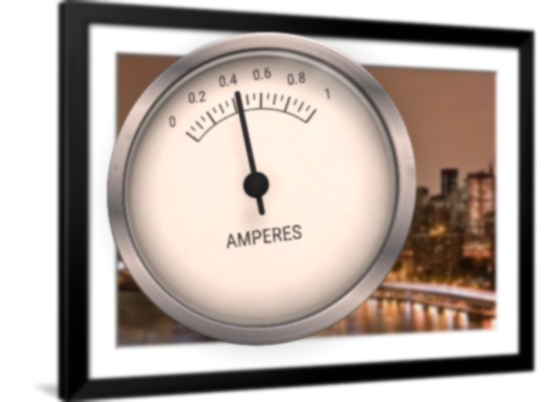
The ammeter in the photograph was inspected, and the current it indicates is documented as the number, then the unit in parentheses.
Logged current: 0.45 (A)
